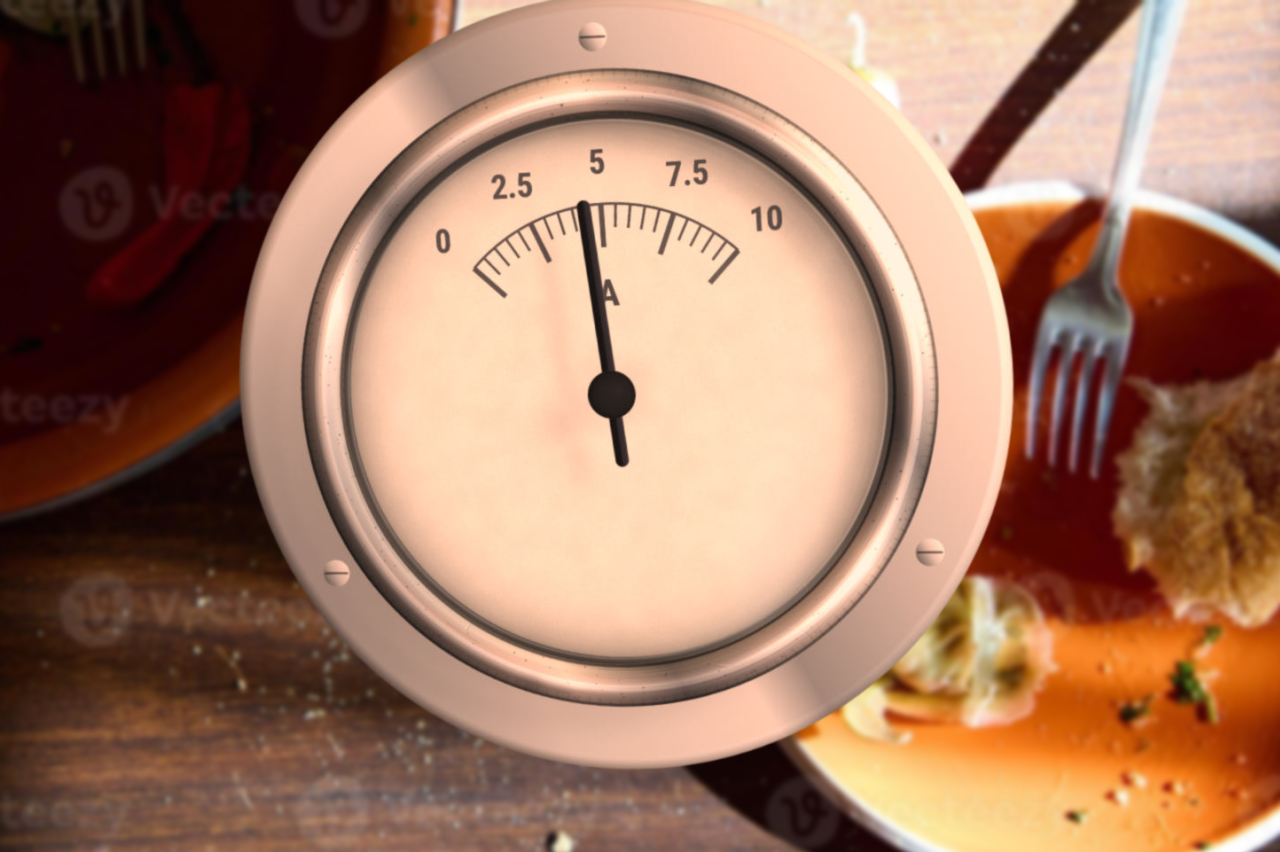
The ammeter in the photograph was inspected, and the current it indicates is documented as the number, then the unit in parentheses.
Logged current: 4.5 (A)
